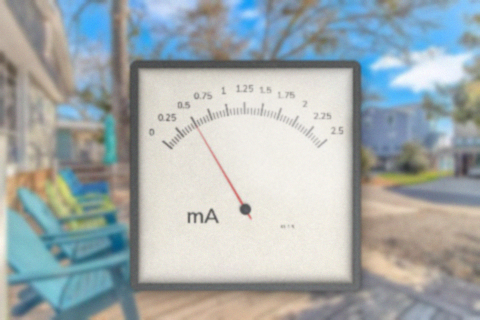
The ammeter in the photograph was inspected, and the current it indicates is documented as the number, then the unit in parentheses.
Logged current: 0.5 (mA)
